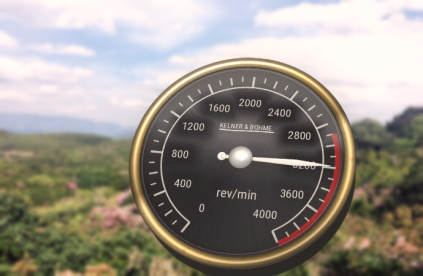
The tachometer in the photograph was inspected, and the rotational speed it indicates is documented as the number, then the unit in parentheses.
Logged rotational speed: 3200 (rpm)
